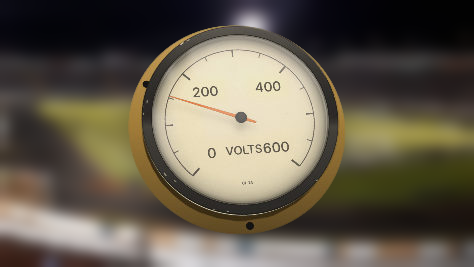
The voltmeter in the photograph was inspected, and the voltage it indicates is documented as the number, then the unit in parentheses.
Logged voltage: 150 (V)
